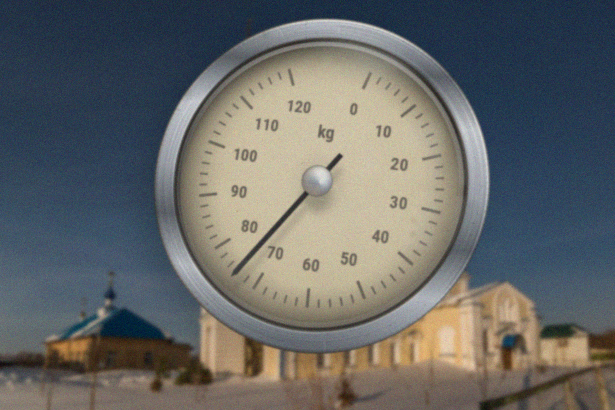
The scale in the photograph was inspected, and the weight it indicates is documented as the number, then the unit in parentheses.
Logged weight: 74 (kg)
